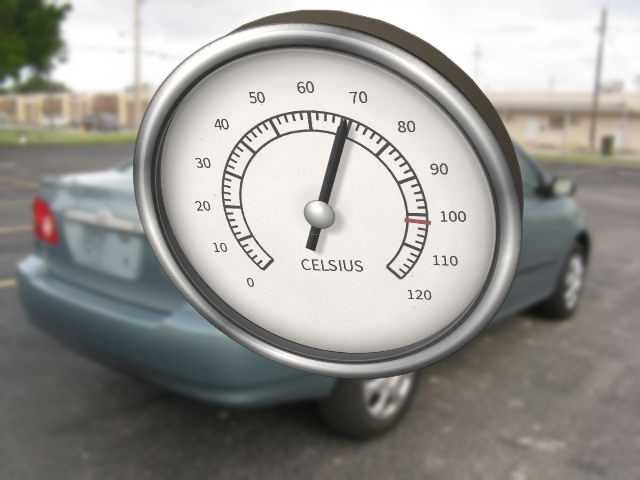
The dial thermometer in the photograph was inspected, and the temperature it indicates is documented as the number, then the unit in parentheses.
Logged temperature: 69 (°C)
